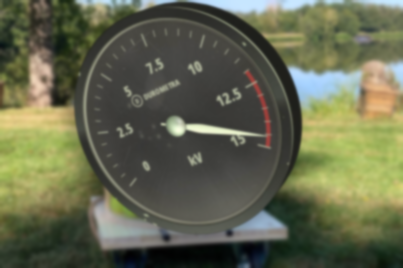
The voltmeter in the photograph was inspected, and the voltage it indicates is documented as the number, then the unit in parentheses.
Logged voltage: 14.5 (kV)
